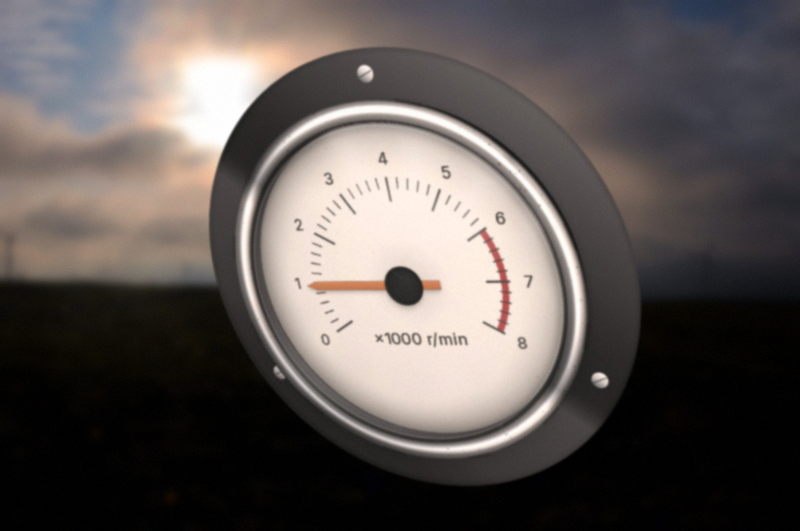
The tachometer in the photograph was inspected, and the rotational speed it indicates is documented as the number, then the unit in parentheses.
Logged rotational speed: 1000 (rpm)
